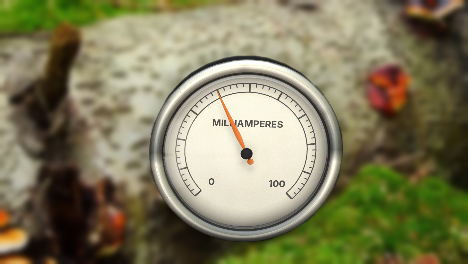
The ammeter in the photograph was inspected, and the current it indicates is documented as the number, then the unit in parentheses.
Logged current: 40 (mA)
